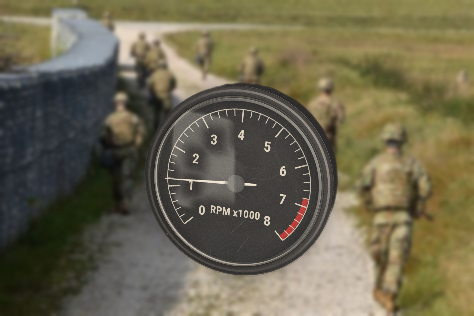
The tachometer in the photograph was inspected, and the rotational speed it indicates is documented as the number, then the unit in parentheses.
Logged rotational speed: 1200 (rpm)
